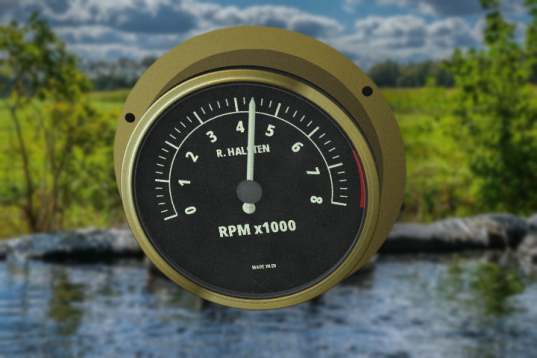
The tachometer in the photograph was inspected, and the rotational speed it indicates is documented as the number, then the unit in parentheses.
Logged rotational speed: 4400 (rpm)
